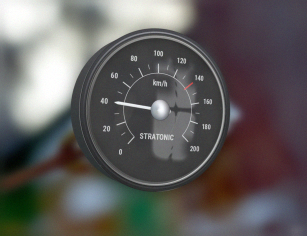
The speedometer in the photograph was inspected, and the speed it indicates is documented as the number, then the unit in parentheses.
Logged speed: 40 (km/h)
